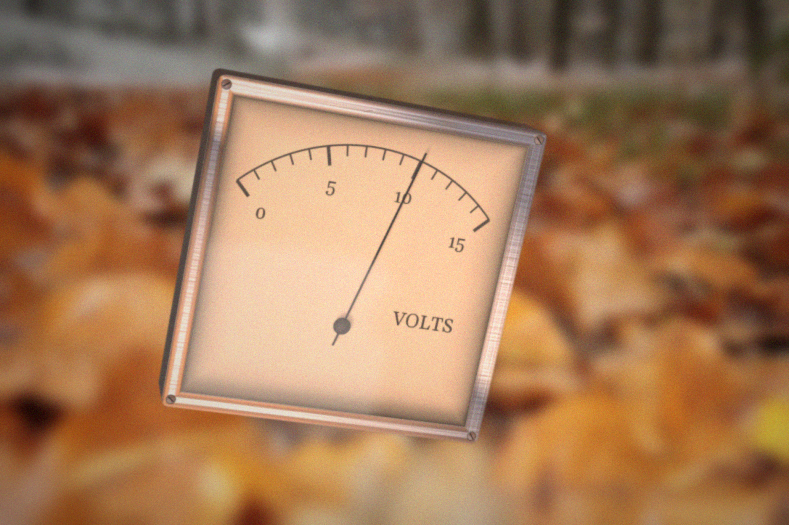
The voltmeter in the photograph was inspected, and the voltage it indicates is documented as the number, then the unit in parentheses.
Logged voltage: 10 (V)
